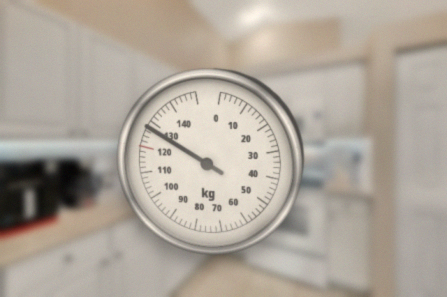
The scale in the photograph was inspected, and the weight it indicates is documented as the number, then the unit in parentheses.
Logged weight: 128 (kg)
